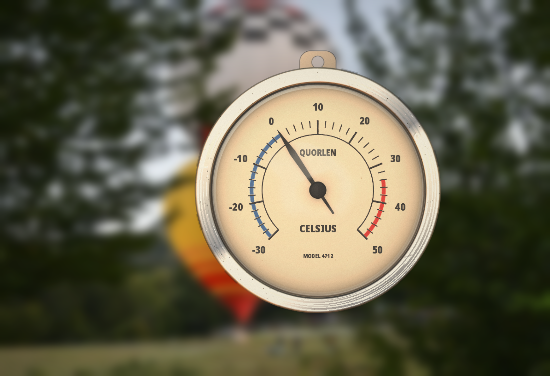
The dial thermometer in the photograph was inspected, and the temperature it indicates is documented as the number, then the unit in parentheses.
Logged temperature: 0 (°C)
